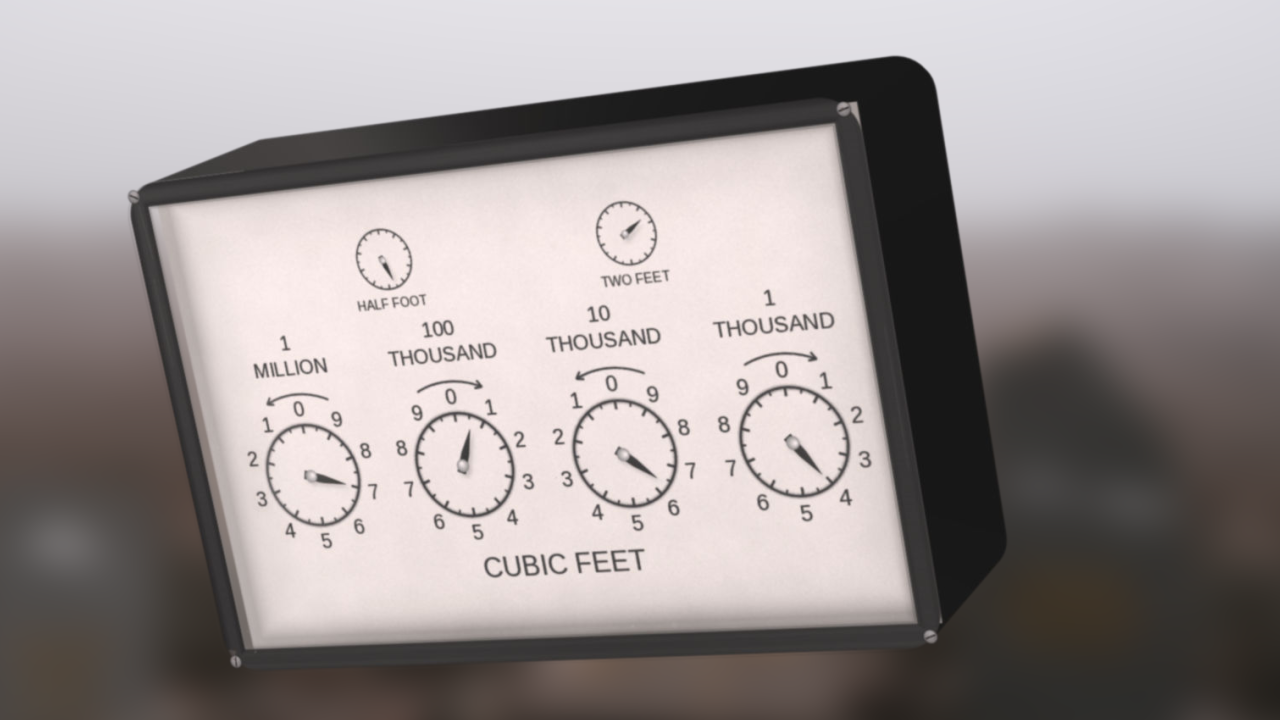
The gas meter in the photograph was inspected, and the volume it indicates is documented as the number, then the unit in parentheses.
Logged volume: 706400 (ft³)
